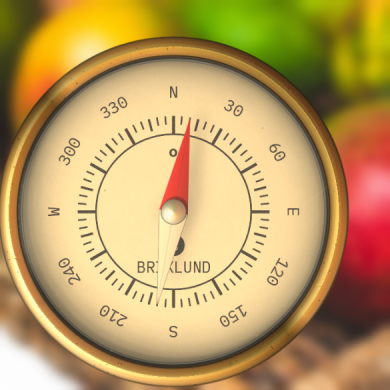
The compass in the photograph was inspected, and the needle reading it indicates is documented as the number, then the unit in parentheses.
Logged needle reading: 10 (°)
